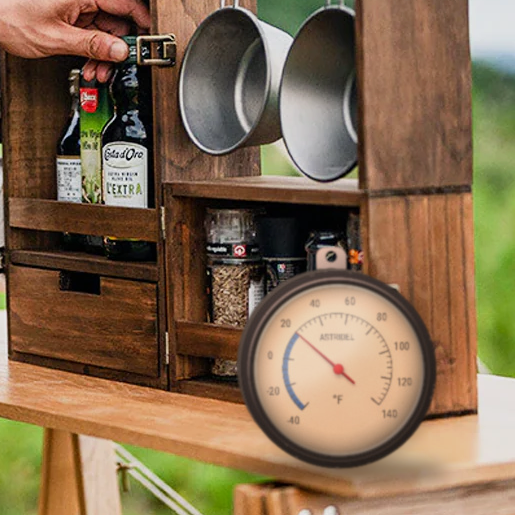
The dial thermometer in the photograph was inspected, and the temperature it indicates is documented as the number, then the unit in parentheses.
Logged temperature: 20 (°F)
